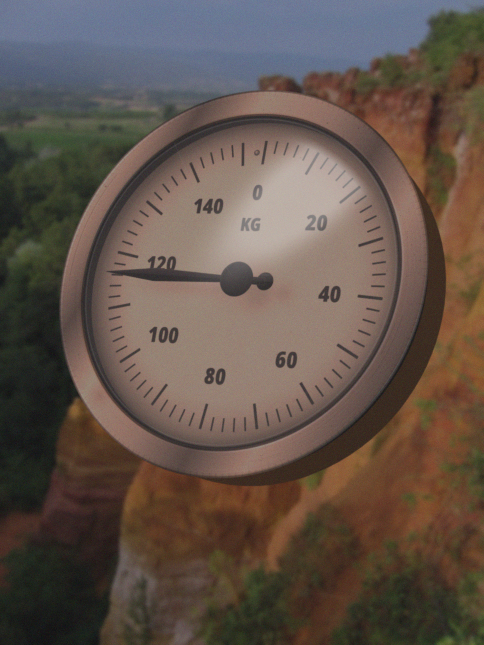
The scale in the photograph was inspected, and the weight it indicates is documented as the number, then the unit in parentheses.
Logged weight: 116 (kg)
